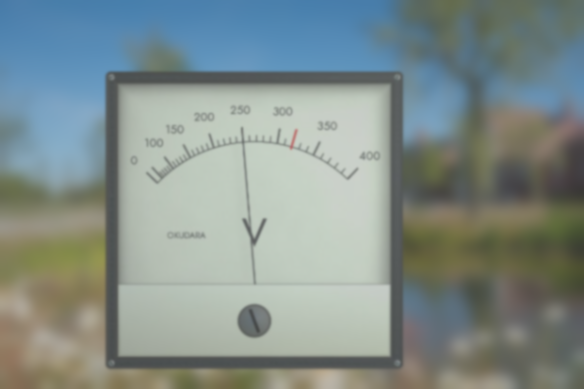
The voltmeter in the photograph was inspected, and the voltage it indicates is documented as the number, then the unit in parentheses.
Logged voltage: 250 (V)
